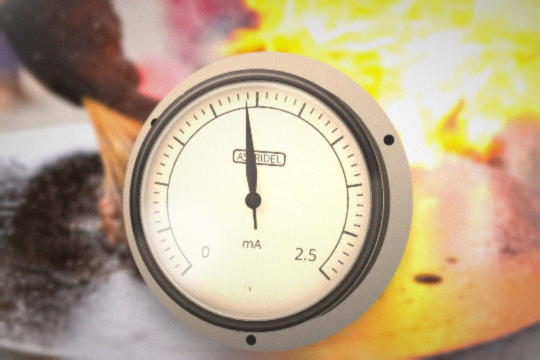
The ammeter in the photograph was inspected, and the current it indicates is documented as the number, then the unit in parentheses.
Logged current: 1.2 (mA)
